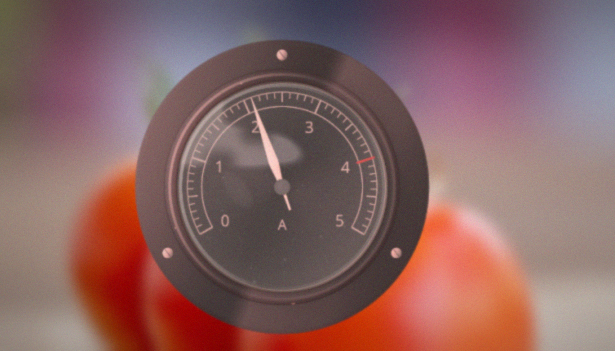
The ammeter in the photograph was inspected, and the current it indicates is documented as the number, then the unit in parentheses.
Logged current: 2.1 (A)
